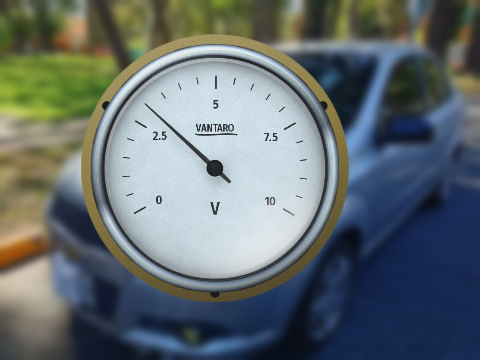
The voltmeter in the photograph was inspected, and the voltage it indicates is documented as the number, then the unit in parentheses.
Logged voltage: 3 (V)
